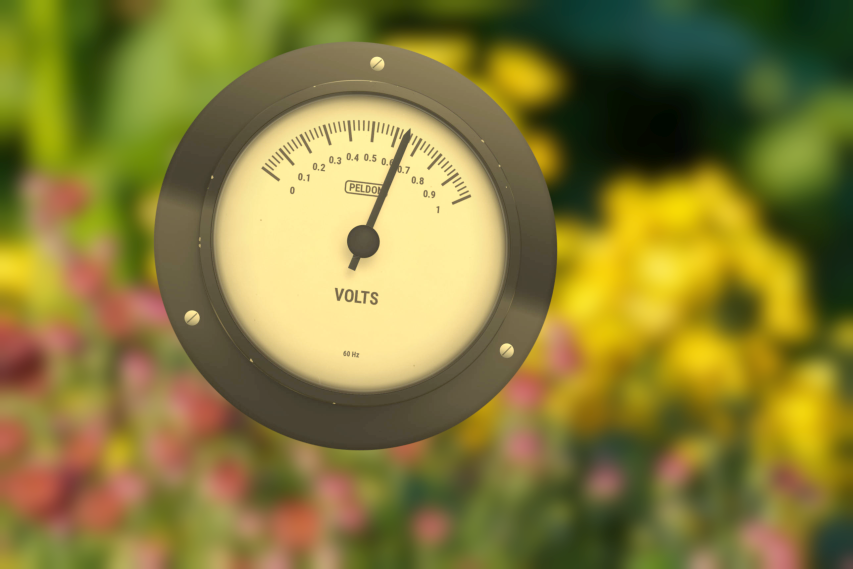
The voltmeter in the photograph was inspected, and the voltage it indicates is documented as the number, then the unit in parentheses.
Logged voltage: 0.64 (V)
